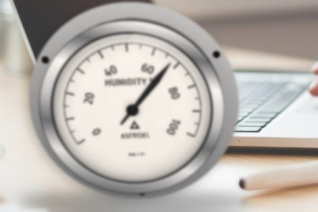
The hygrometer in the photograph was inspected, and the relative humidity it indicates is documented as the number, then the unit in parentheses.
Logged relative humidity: 67.5 (%)
